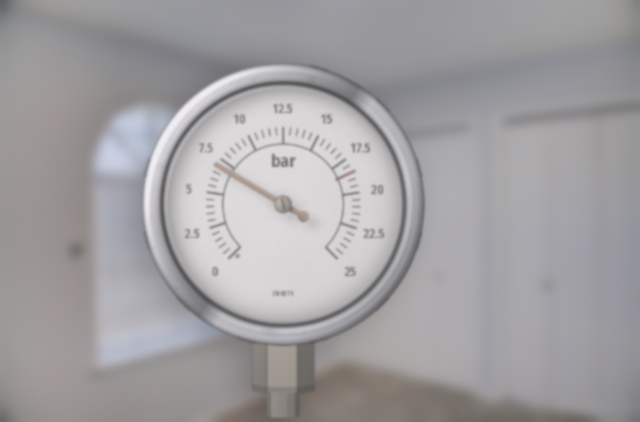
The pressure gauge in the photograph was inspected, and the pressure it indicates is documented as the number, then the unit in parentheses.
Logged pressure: 7 (bar)
